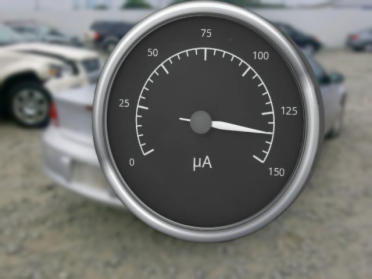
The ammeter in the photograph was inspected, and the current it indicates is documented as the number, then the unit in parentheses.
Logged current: 135 (µA)
